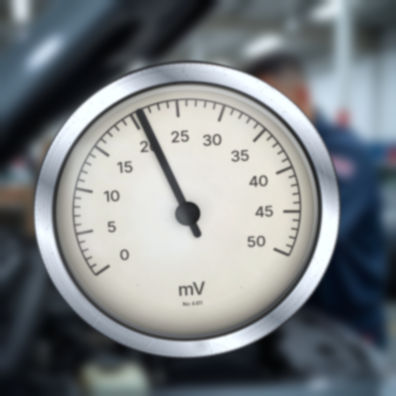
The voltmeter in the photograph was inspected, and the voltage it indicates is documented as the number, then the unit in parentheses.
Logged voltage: 21 (mV)
